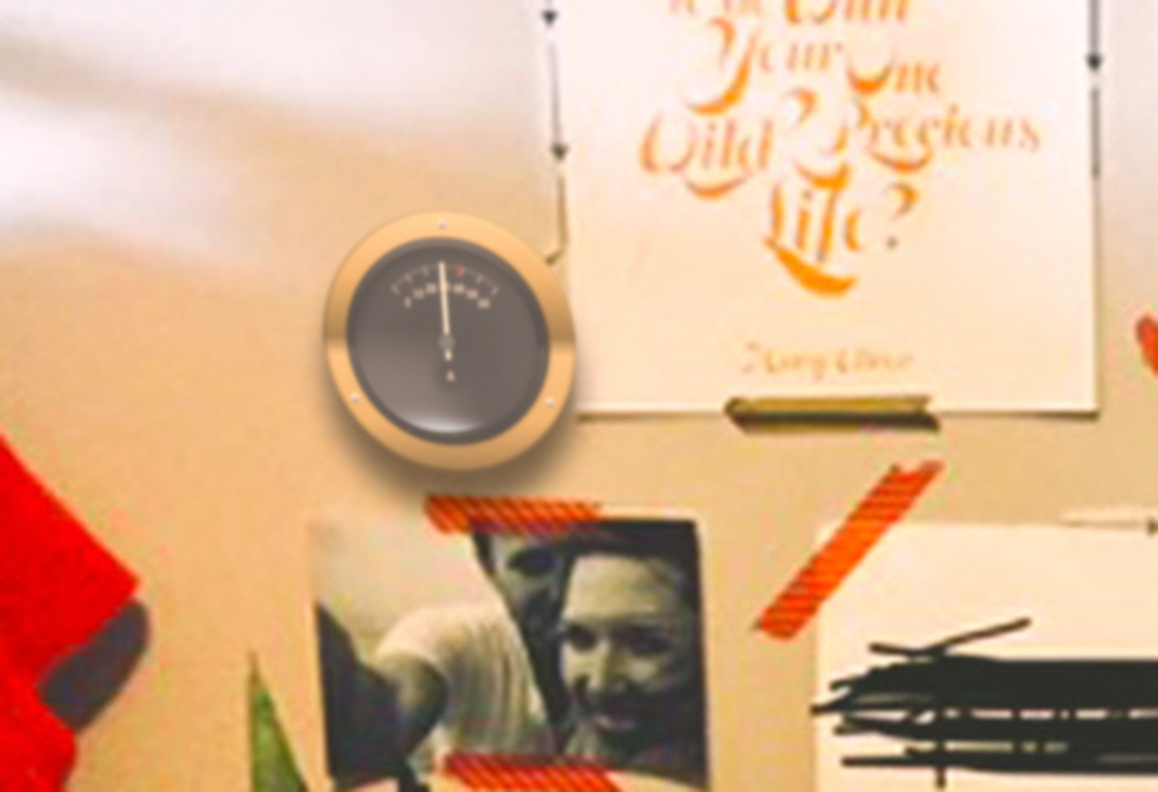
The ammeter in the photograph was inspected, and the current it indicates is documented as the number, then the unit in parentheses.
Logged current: 30 (A)
